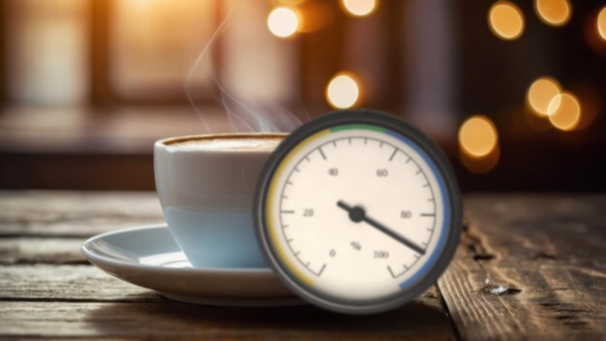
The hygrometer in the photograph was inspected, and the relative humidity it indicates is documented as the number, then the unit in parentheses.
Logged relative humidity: 90 (%)
